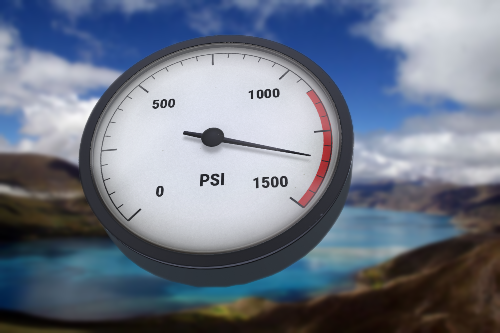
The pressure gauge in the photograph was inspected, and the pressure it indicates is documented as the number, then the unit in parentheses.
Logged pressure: 1350 (psi)
